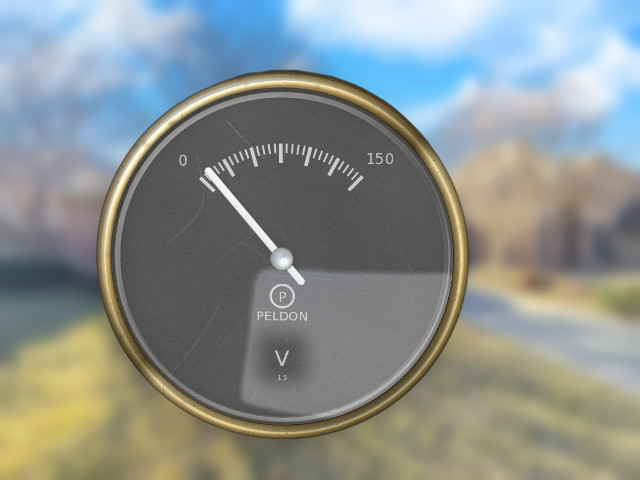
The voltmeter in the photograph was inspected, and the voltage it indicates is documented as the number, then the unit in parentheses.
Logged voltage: 10 (V)
